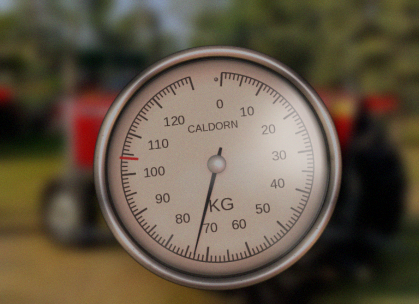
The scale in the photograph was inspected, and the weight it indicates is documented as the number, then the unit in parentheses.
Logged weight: 73 (kg)
